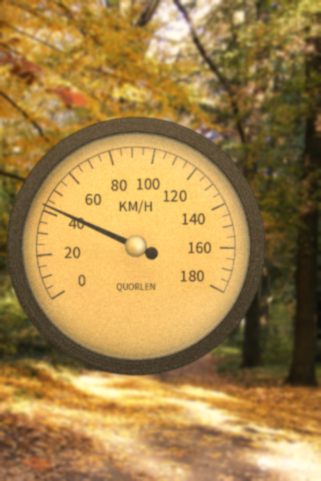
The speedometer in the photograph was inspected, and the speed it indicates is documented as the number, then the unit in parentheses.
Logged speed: 42.5 (km/h)
